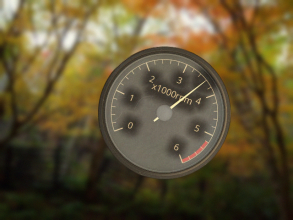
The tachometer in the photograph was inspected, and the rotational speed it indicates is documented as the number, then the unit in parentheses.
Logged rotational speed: 3600 (rpm)
